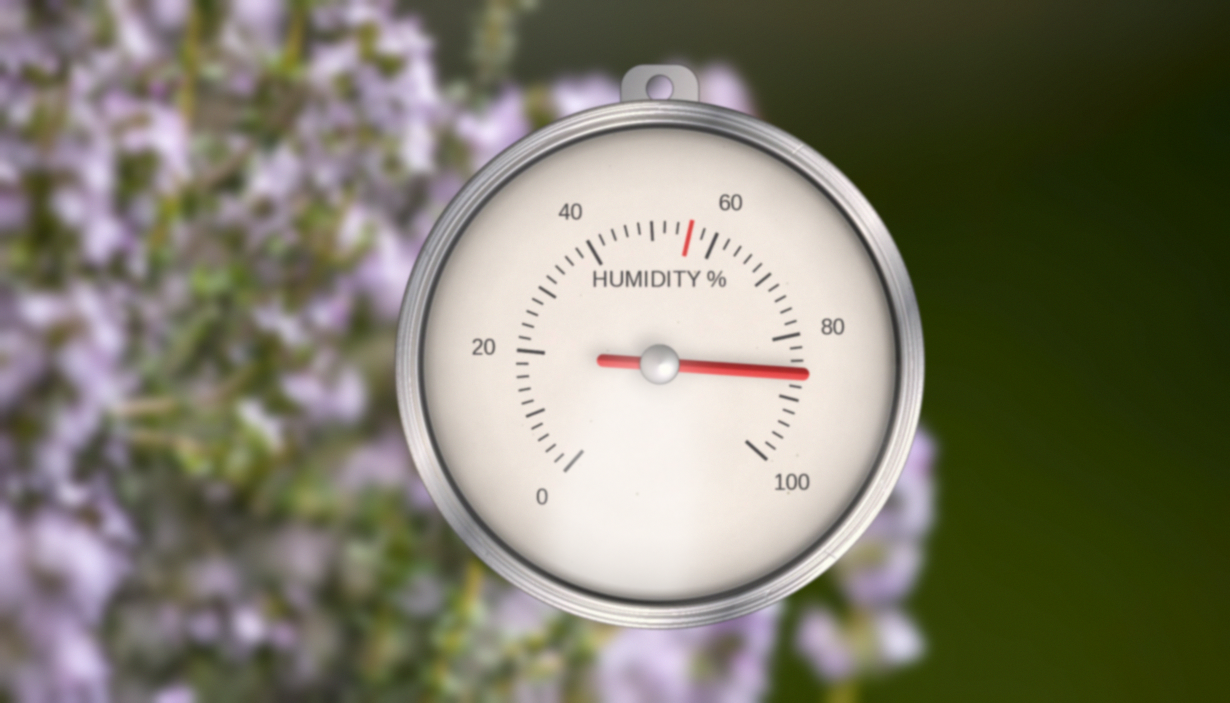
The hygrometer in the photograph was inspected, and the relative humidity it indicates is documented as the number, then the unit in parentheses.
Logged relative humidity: 86 (%)
